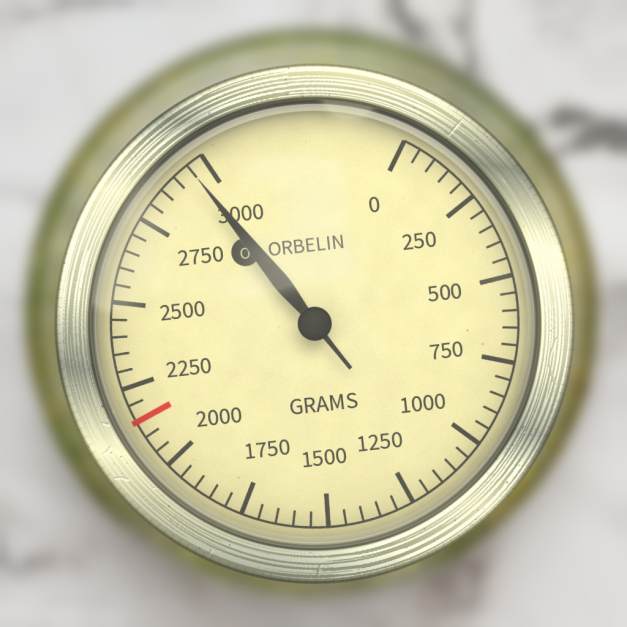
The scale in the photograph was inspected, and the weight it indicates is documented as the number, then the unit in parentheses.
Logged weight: 2950 (g)
